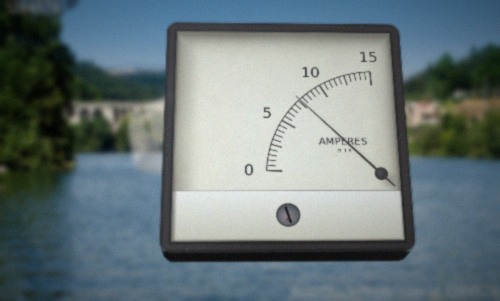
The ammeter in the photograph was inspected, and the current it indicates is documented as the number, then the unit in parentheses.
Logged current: 7.5 (A)
